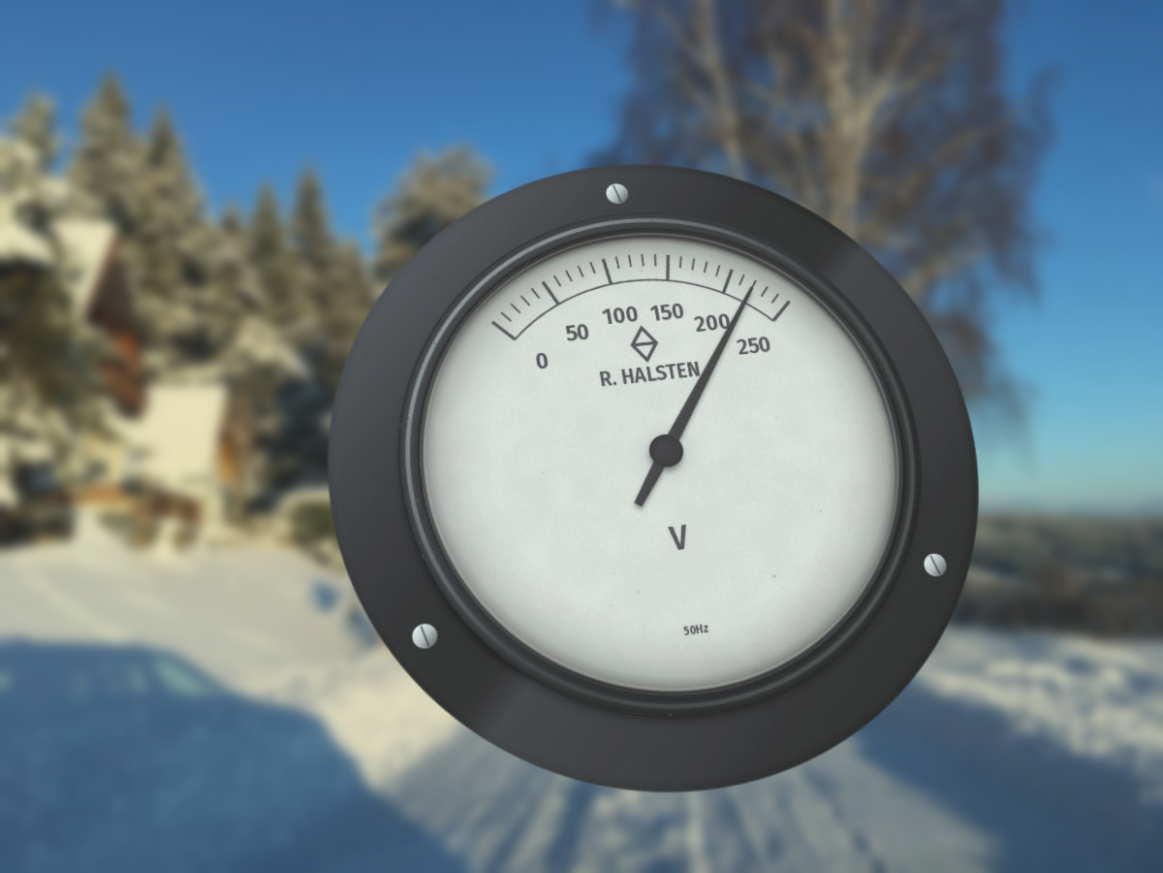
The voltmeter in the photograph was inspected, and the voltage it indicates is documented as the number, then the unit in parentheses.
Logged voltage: 220 (V)
